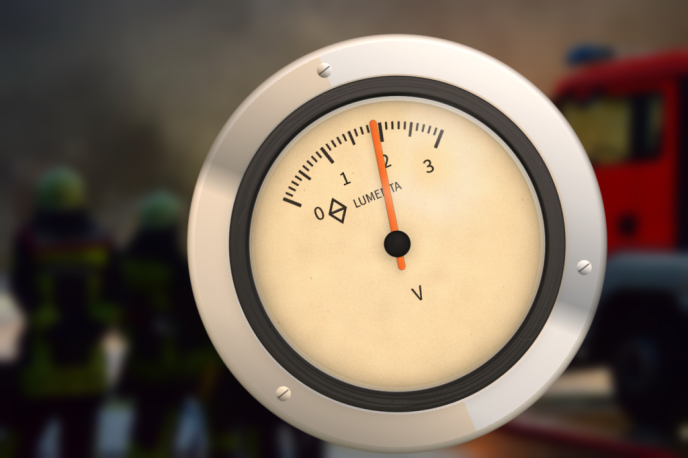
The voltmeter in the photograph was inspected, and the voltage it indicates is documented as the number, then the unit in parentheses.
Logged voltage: 1.9 (V)
